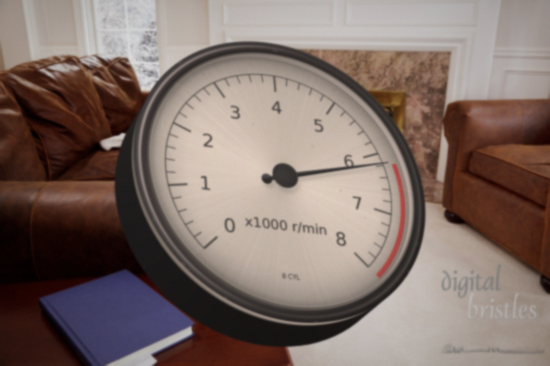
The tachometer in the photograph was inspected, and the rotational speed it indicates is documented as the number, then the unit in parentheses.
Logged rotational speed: 6200 (rpm)
